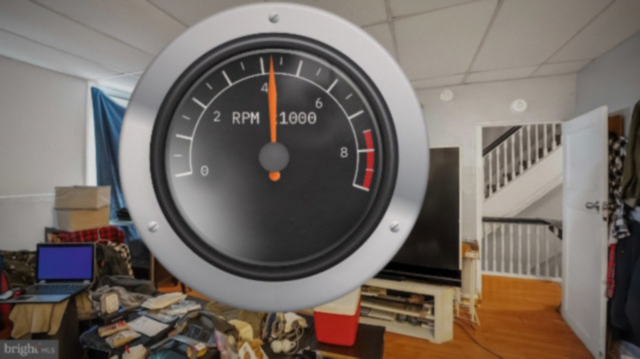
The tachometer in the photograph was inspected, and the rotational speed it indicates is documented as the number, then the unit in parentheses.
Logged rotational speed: 4250 (rpm)
